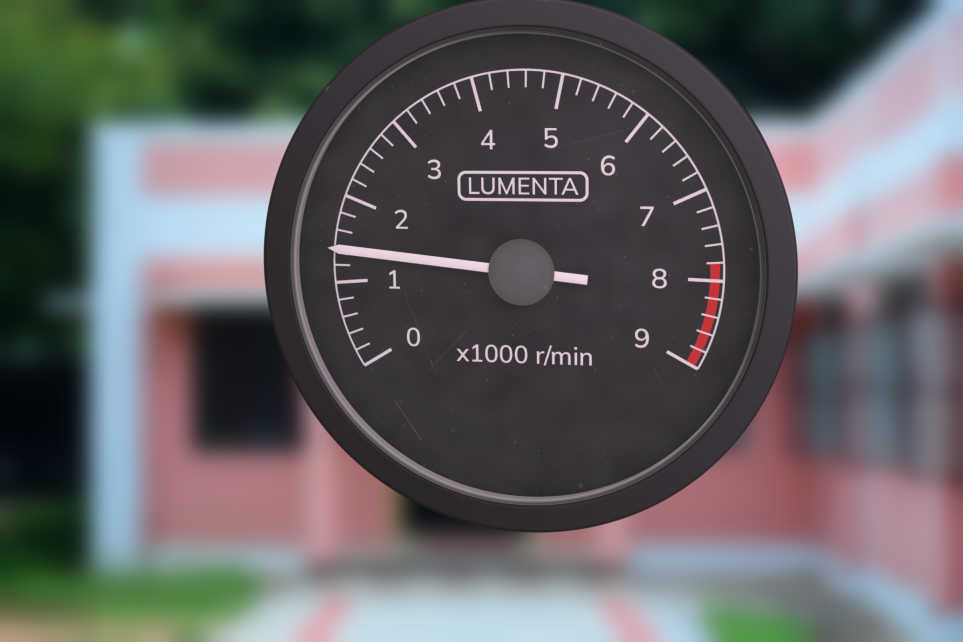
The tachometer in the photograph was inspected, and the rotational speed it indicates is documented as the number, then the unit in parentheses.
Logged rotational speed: 1400 (rpm)
